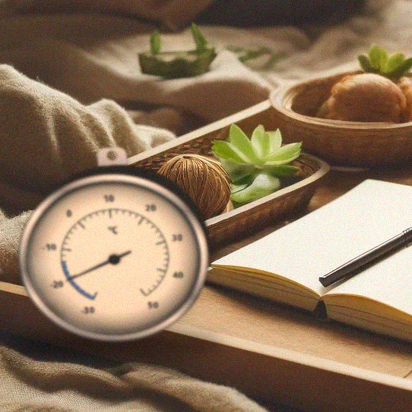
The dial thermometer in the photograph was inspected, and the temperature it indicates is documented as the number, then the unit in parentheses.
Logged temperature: -20 (°C)
